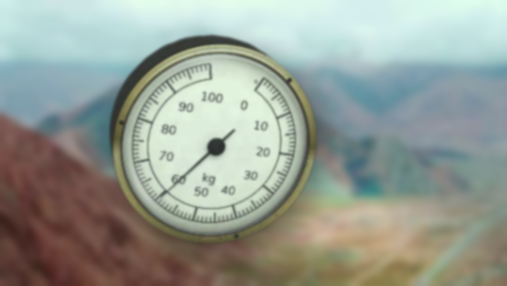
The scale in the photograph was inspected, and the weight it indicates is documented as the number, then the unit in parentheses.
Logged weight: 60 (kg)
